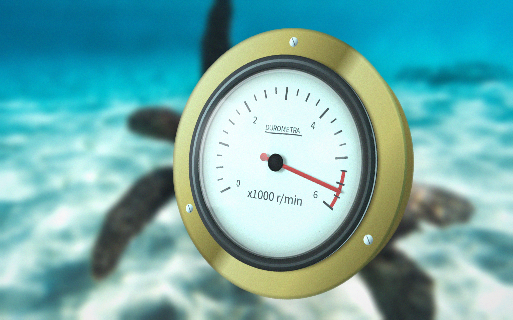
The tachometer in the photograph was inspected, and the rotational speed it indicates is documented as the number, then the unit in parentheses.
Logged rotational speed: 5625 (rpm)
